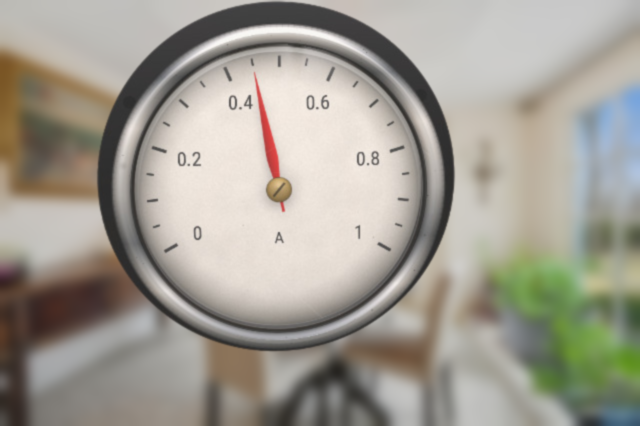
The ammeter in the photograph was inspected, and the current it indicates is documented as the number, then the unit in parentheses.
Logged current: 0.45 (A)
